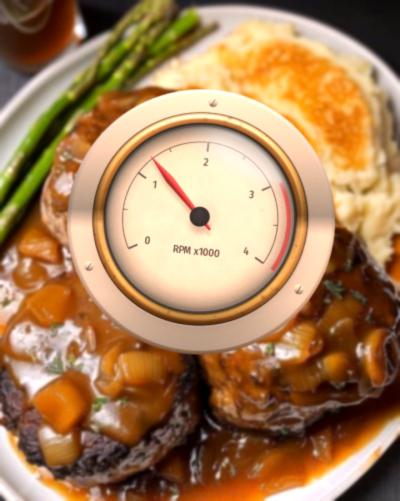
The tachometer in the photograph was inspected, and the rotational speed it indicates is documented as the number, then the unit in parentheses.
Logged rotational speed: 1250 (rpm)
